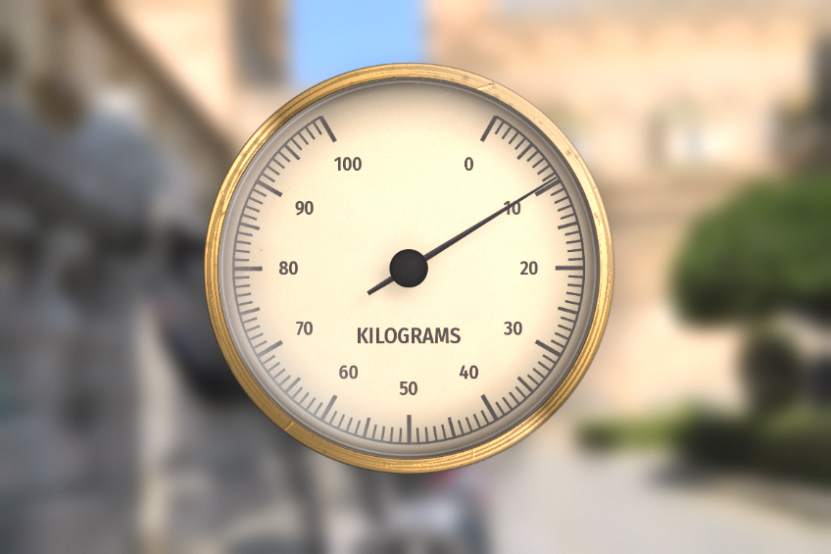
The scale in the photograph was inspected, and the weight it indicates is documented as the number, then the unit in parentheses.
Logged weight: 9.5 (kg)
